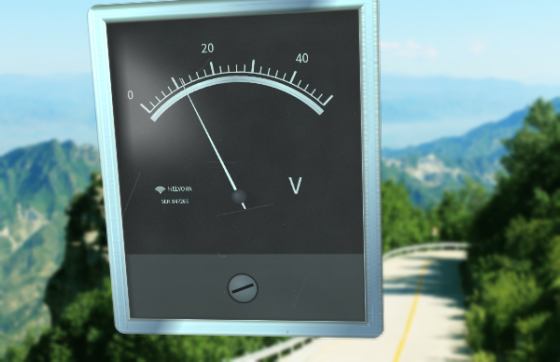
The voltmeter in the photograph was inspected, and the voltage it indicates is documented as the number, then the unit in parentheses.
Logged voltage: 12 (V)
